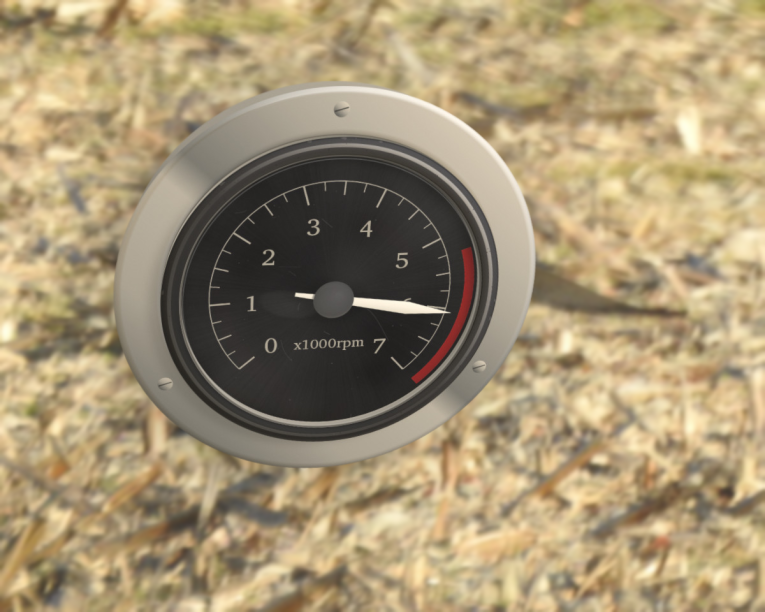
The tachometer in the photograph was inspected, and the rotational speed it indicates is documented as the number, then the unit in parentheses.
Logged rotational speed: 6000 (rpm)
